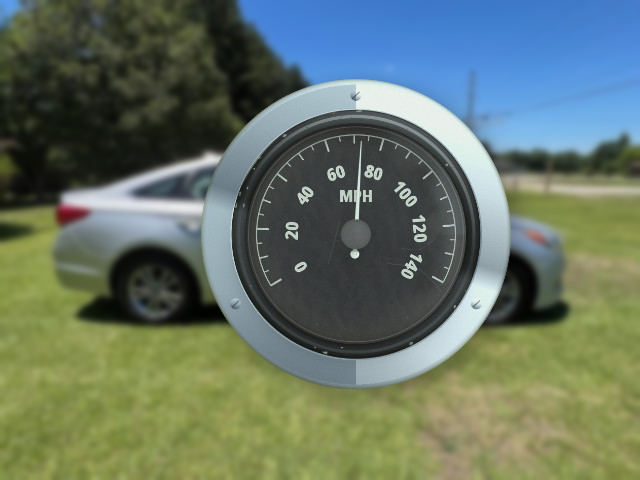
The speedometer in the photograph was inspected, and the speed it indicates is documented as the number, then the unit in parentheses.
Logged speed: 72.5 (mph)
